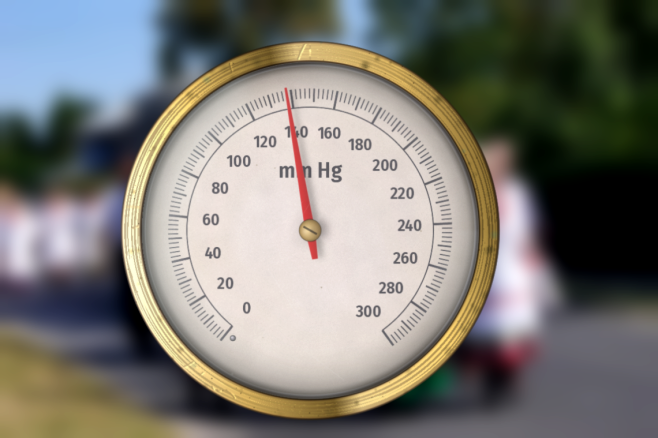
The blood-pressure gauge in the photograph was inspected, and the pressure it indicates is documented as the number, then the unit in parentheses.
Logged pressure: 138 (mmHg)
